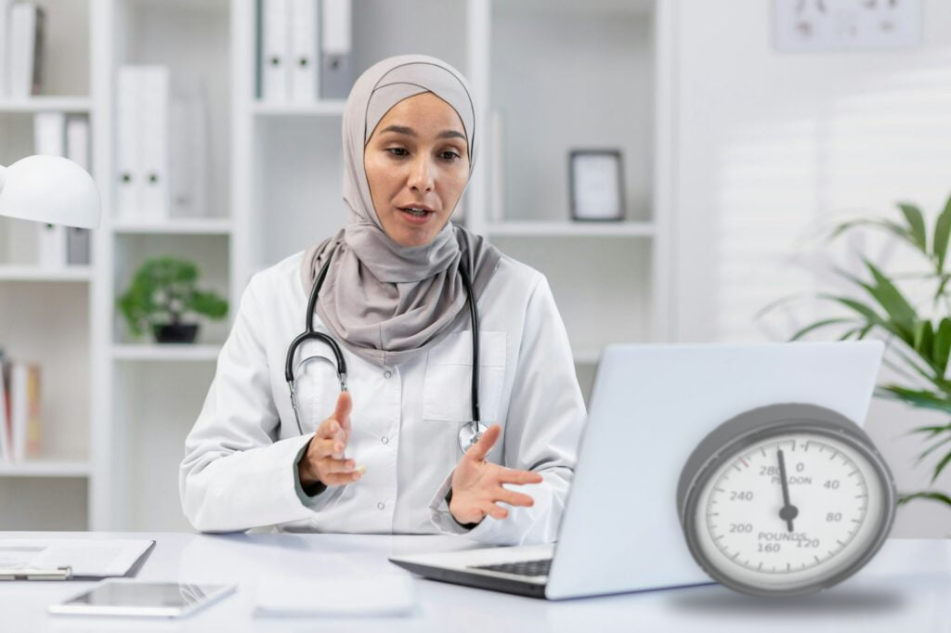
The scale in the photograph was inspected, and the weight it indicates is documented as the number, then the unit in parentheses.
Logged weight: 290 (lb)
